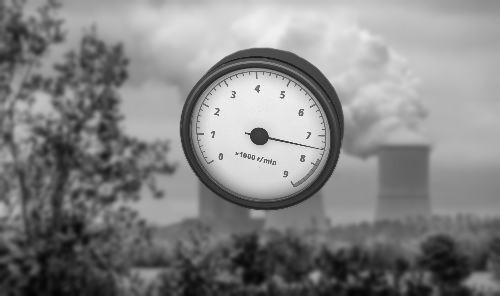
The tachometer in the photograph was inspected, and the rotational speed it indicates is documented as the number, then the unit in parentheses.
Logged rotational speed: 7400 (rpm)
